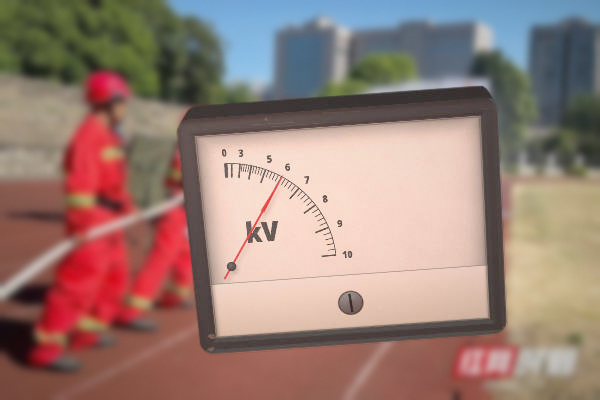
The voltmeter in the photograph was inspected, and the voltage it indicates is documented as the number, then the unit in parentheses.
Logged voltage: 6 (kV)
